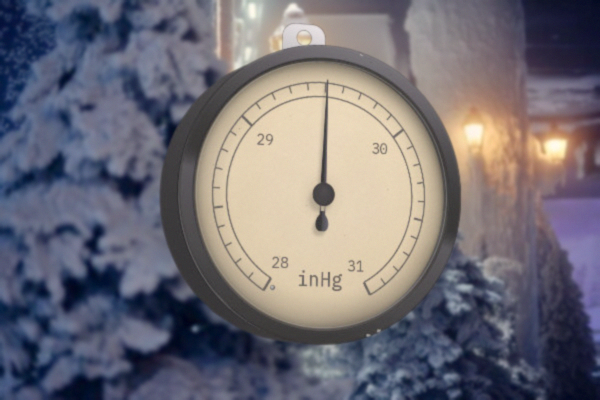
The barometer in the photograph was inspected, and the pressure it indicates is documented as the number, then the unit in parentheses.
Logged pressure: 29.5 (inHg)
